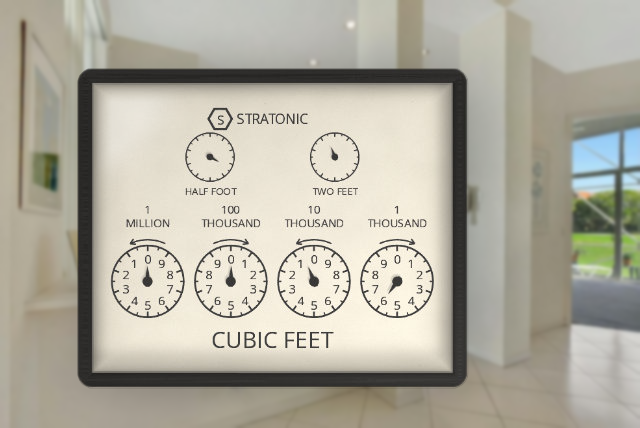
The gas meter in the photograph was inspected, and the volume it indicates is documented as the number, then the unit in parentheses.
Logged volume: 600 (ft³)
